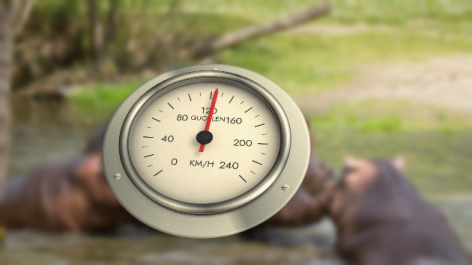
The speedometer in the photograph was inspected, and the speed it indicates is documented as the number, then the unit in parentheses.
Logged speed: 125 (km/h)
